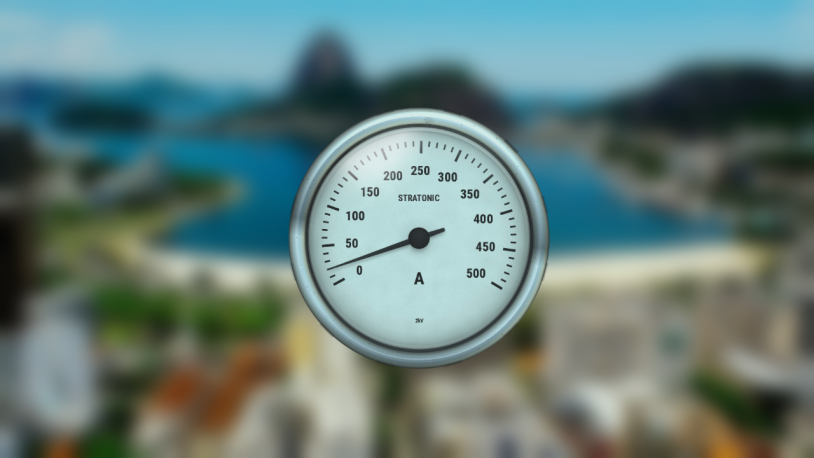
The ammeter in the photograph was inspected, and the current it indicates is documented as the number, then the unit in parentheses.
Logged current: 20 (A)
